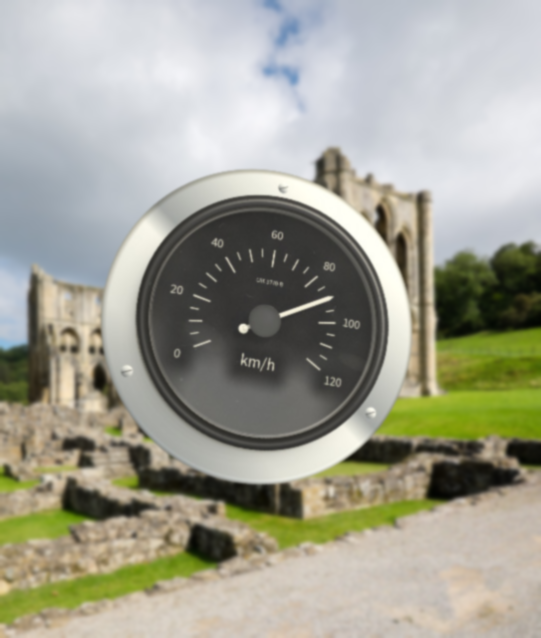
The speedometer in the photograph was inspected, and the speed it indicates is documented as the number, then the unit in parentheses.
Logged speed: 90 (km/h)
